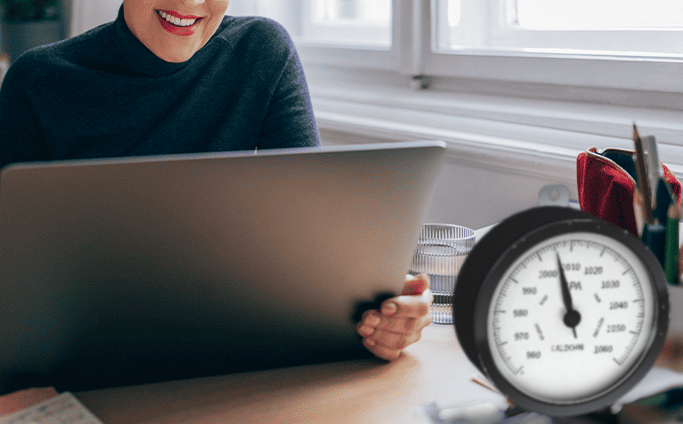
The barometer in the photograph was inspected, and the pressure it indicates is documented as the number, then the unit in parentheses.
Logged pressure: 1005 (hPa)
